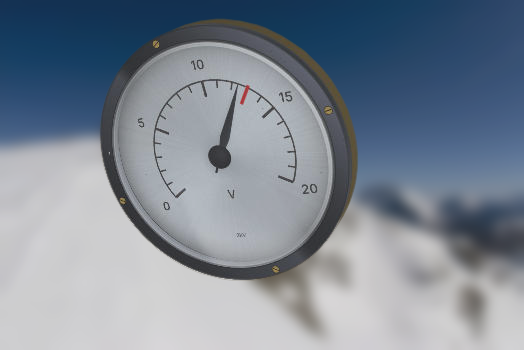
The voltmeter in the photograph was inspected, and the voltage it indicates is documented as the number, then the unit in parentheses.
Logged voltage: 12.5 (V)
